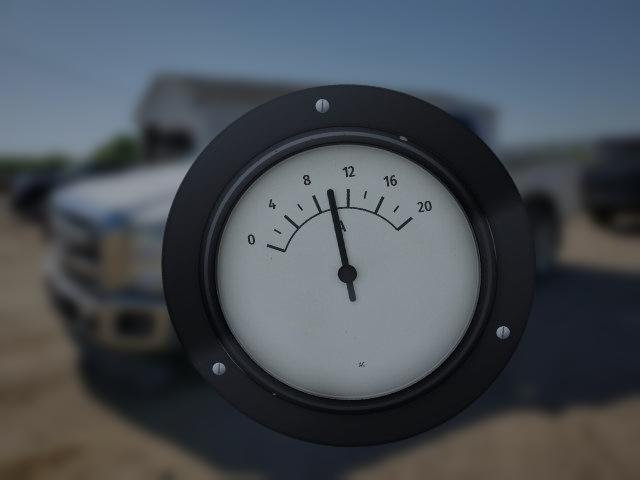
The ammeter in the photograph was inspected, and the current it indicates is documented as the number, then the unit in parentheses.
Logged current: 10 (A)
